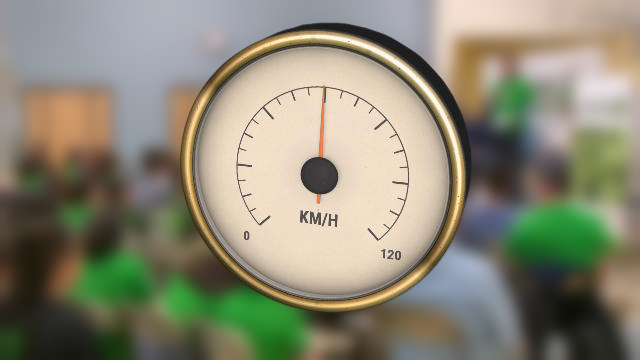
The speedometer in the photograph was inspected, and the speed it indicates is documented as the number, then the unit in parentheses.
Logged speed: 60 (km/h)
